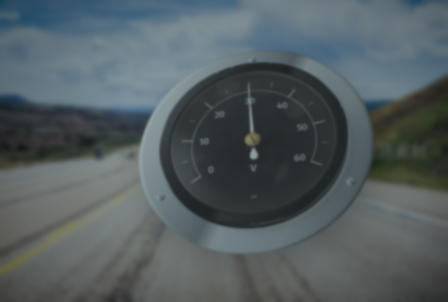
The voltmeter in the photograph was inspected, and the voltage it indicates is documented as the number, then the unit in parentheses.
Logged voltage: 30 (V)
